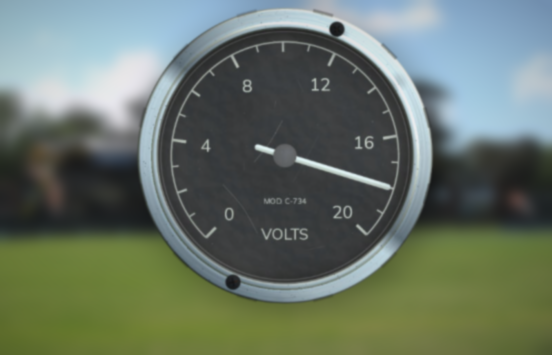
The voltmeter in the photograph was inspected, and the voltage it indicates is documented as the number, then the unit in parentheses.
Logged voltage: 18 (V)
